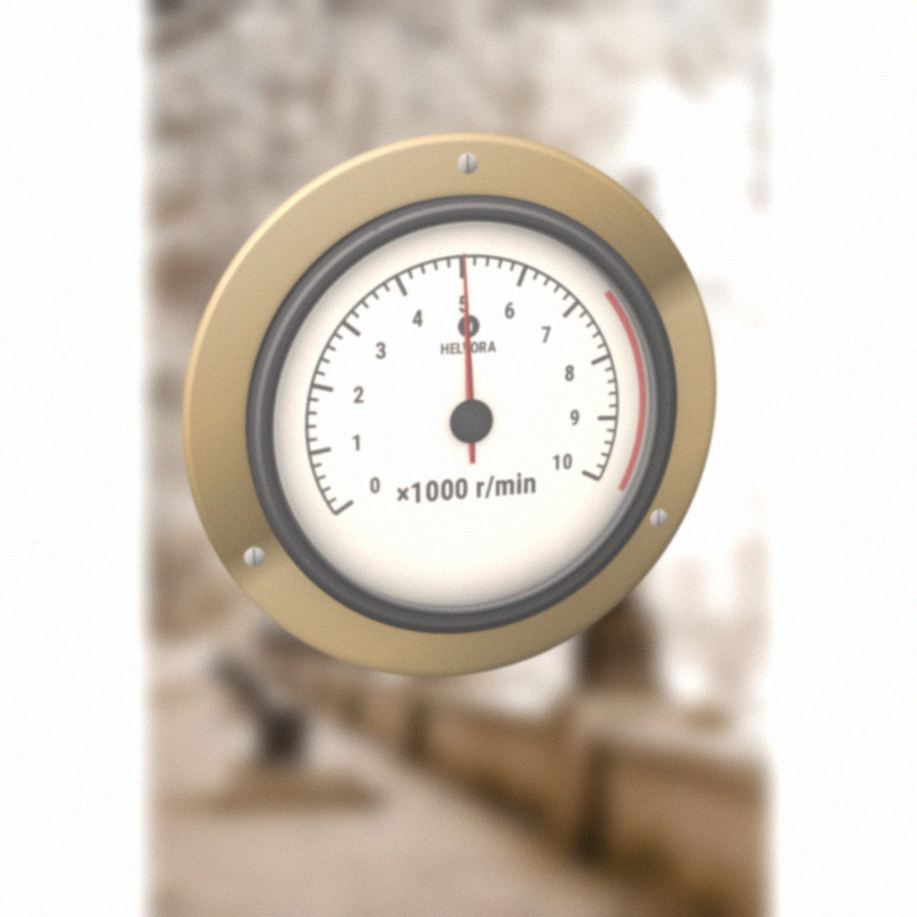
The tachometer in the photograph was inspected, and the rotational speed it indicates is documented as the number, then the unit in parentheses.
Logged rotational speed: 5000 (rpm)
